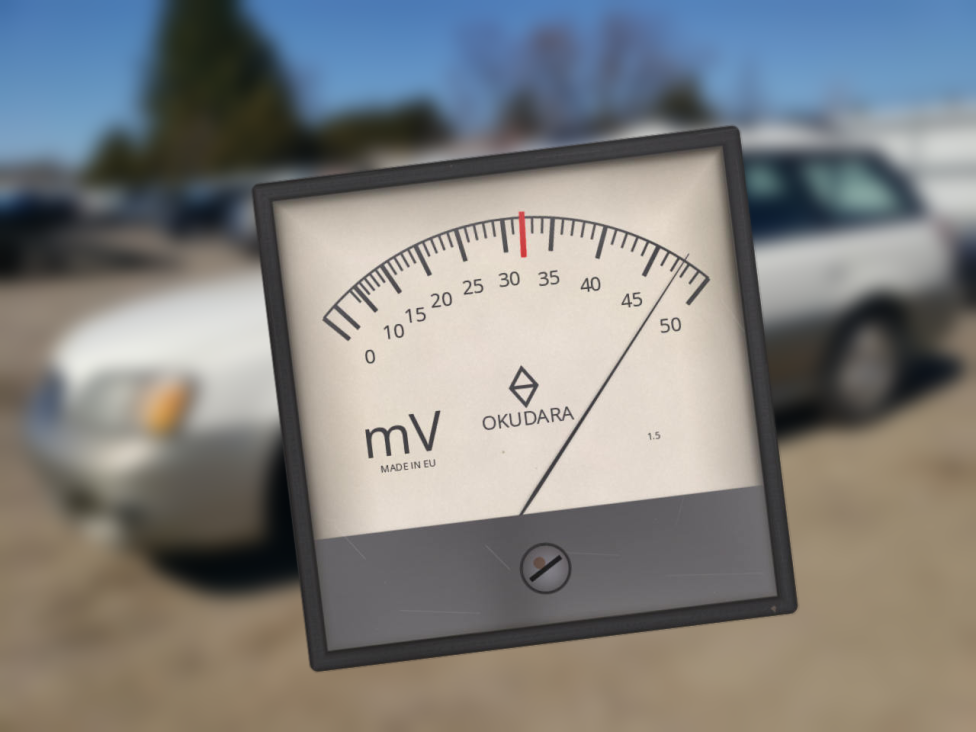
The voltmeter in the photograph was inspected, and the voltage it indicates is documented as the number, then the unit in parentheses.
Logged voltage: 47.5 (mV)
